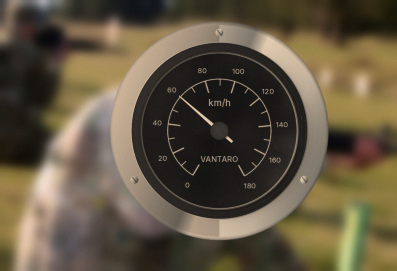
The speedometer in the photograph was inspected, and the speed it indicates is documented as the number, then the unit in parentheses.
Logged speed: 60 (km/h)
